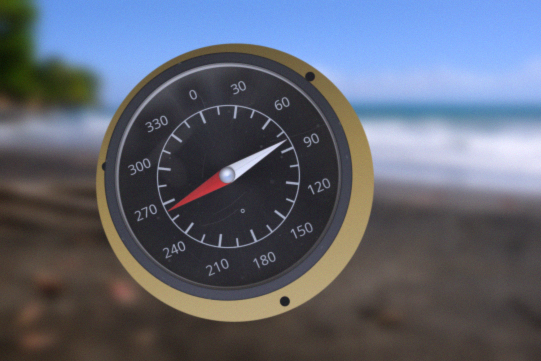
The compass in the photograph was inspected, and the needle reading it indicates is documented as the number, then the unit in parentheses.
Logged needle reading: 262.5 (°)
